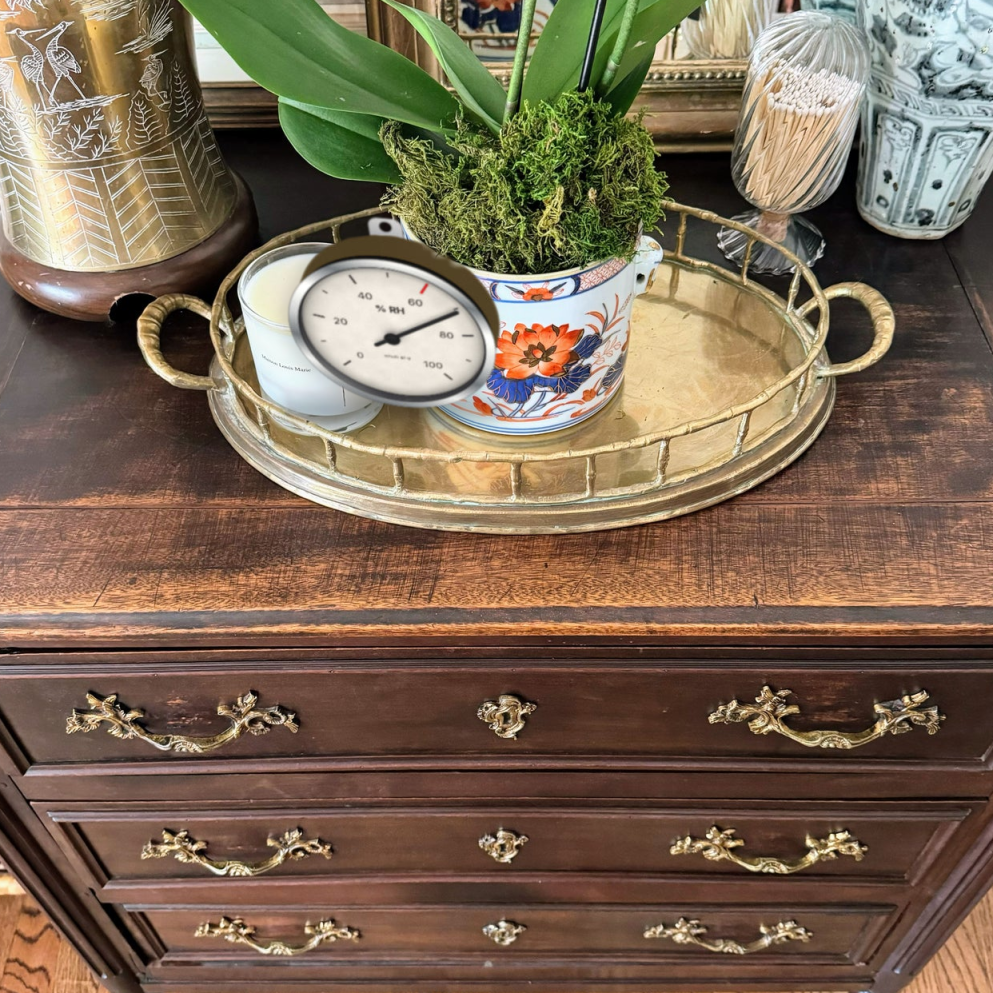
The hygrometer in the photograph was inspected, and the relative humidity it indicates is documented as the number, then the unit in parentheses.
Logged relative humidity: 70 (%)
